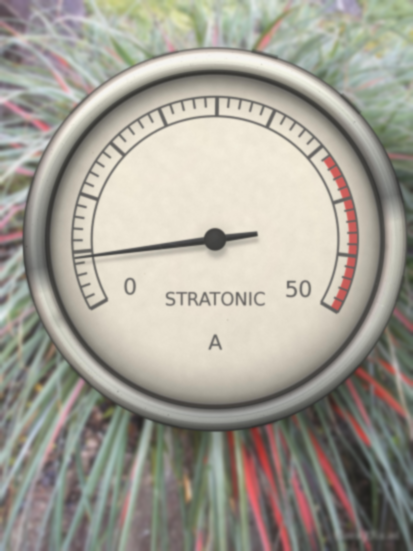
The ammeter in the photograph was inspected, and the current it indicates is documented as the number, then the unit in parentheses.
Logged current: 4.5 (A)
